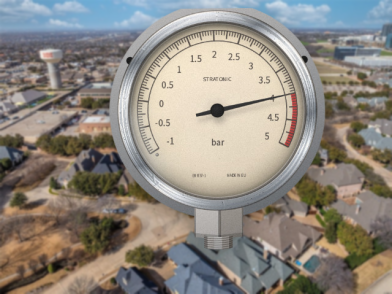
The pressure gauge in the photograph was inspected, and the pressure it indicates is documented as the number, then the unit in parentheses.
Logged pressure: 4 (bar)
